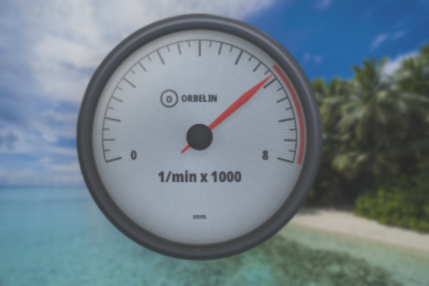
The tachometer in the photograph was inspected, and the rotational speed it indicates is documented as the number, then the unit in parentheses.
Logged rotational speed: 5875 (rpm)
